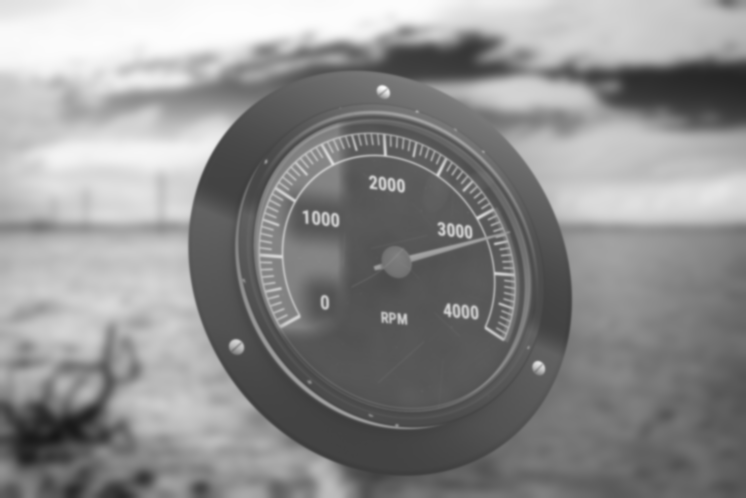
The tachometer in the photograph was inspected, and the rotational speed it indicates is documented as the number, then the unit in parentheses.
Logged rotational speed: 3200 (rpm)
